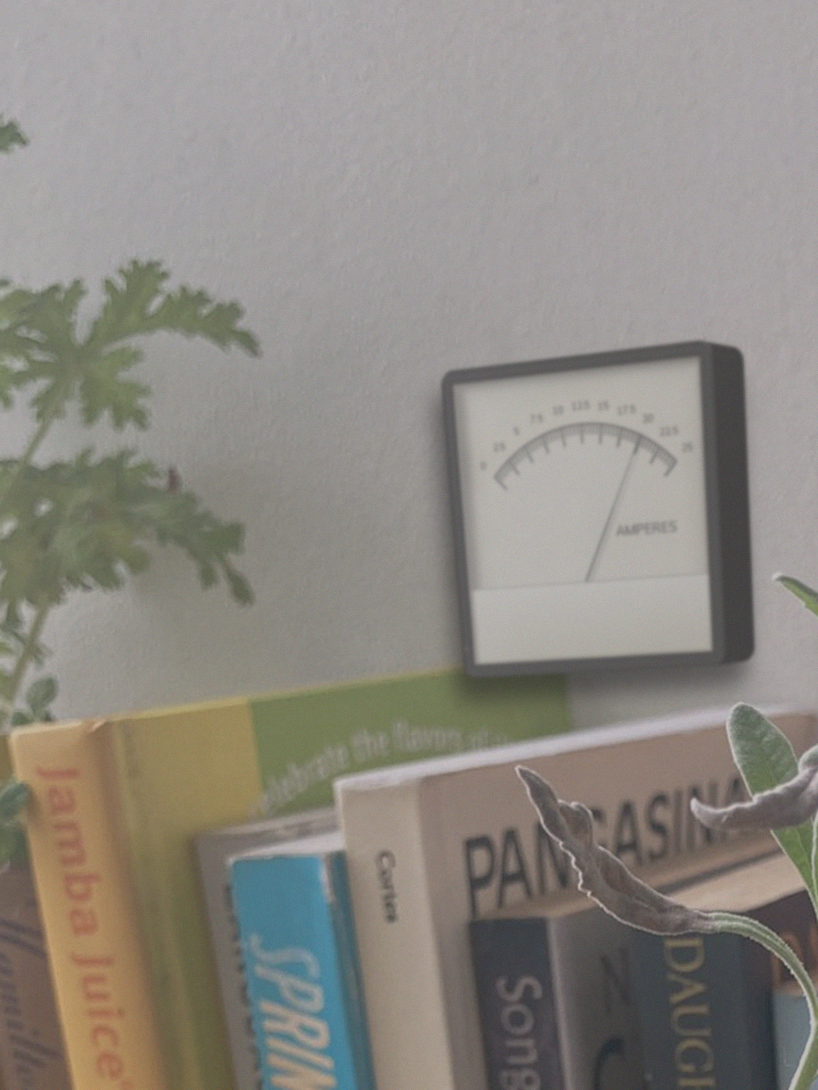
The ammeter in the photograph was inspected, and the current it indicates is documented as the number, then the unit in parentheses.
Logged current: 20 (A)
